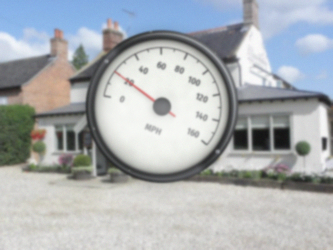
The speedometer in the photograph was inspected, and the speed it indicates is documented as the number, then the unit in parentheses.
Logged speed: 20 (mph)
